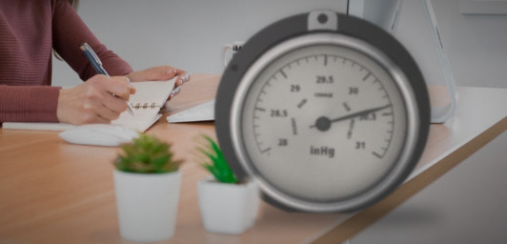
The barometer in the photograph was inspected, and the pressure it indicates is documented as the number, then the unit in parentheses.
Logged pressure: 30.4 (inHg)
